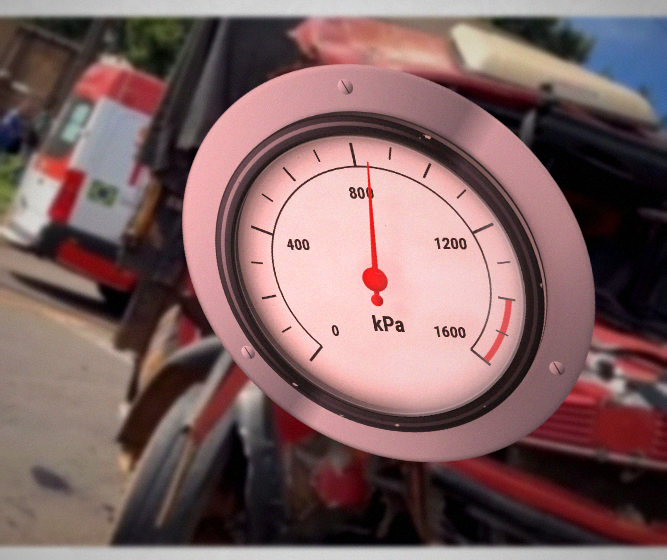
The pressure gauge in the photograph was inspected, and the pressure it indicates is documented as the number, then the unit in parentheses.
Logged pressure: 850 (kPa)
